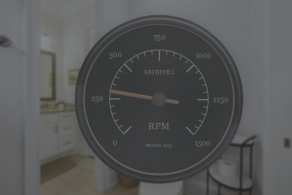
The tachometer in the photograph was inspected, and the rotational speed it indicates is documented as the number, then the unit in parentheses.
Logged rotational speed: 300 (rpm)
